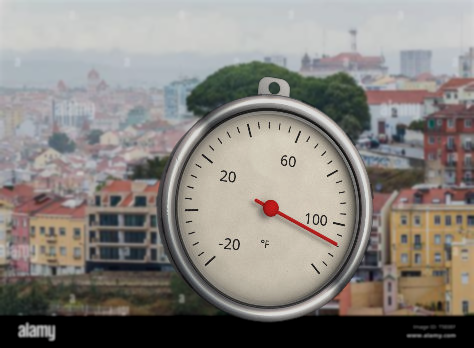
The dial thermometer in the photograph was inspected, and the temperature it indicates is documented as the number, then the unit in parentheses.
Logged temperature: 108 (°F)
